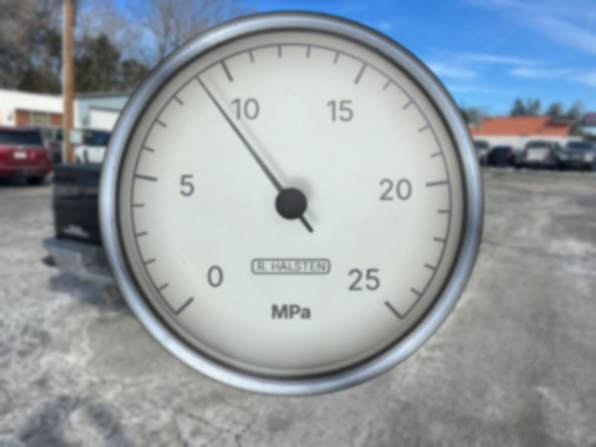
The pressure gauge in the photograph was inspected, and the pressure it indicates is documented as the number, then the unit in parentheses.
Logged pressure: 9 (MPa)
